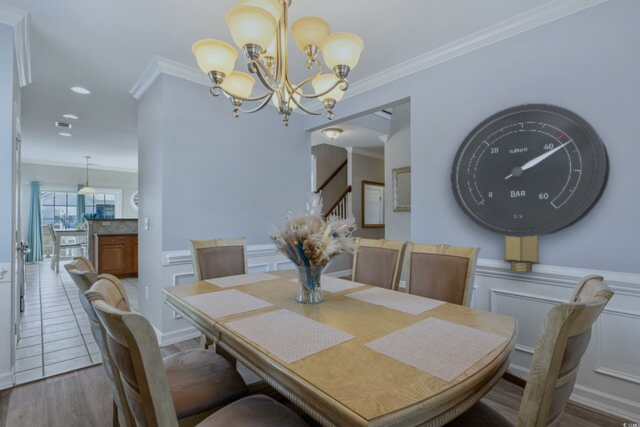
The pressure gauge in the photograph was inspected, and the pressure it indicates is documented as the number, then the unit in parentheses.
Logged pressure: 42.5 (bar)
